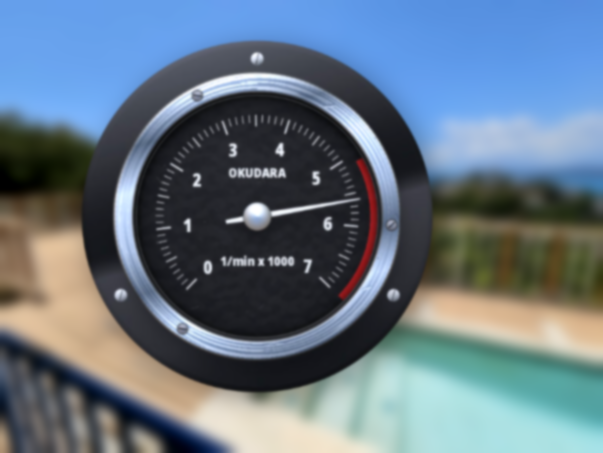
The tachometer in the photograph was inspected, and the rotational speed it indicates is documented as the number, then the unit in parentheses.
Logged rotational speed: 5600 (rpm)
